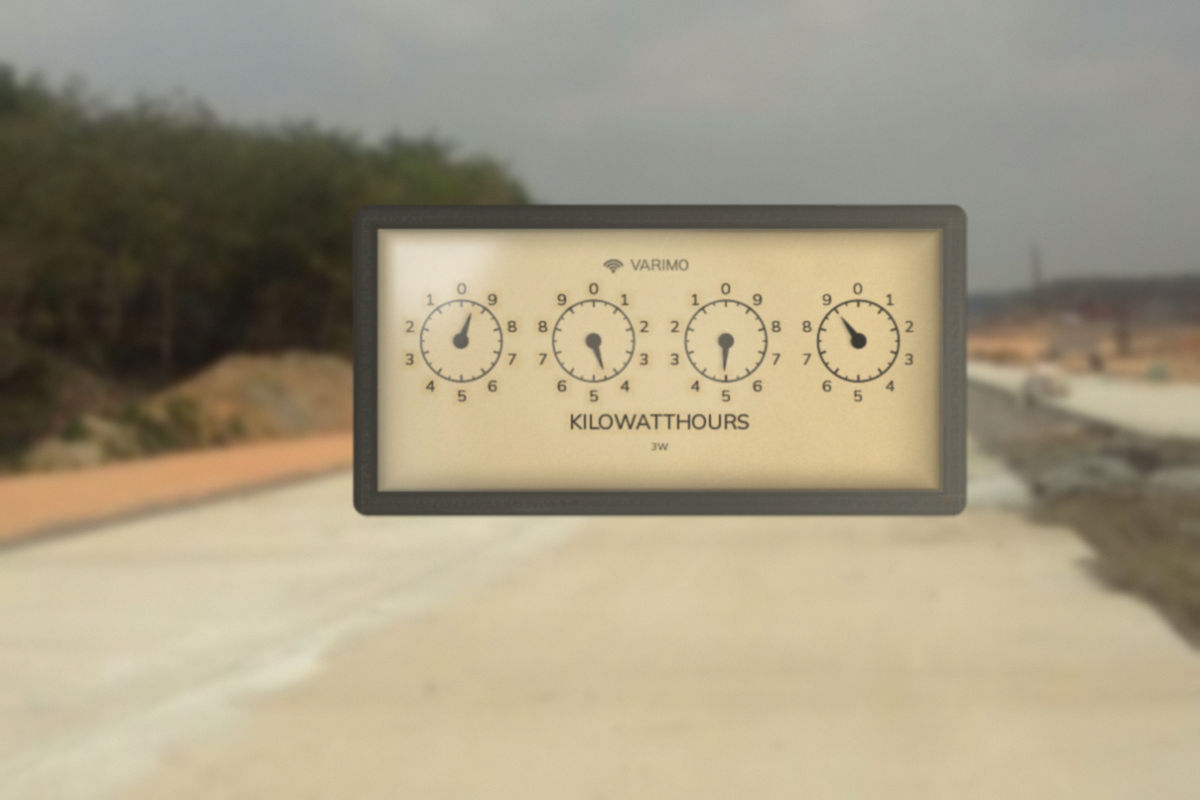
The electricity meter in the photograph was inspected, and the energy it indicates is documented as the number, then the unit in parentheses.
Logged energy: 9449 (kWh)
